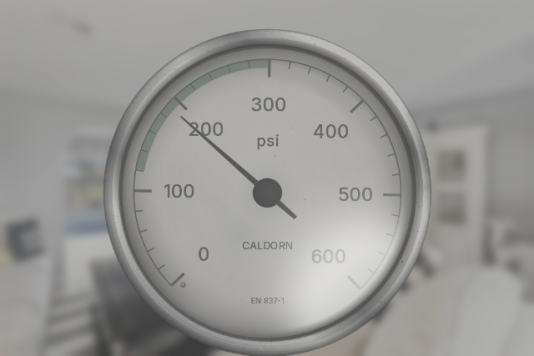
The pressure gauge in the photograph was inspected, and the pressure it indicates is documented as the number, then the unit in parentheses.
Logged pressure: 190 (psi)
